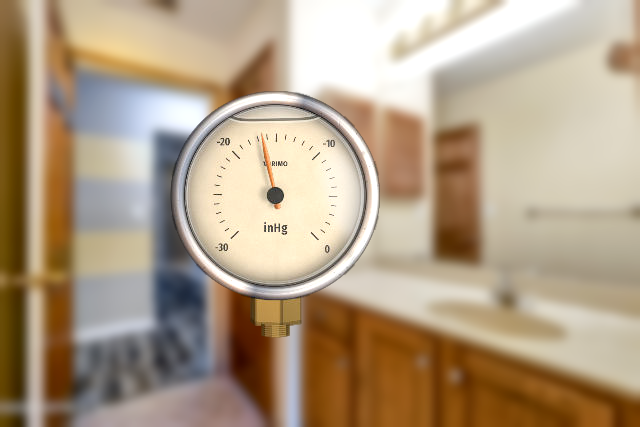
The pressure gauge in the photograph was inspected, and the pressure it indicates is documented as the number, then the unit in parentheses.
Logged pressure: -16.5 (inHg)
